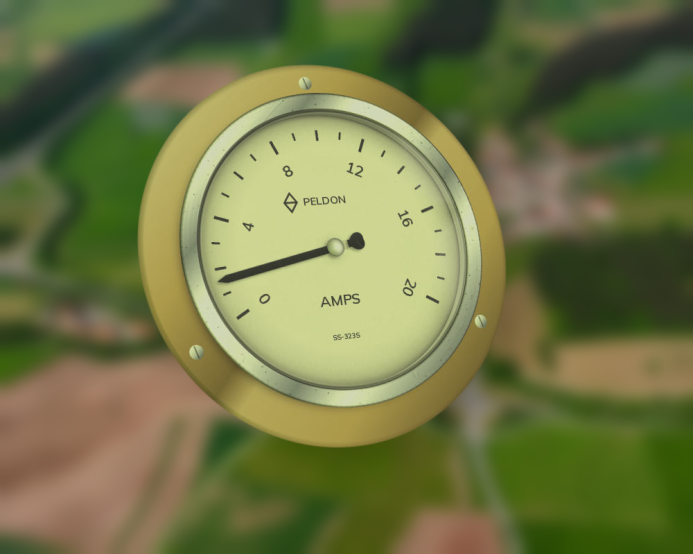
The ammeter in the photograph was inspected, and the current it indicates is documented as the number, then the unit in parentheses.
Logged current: 1.5 (A)
